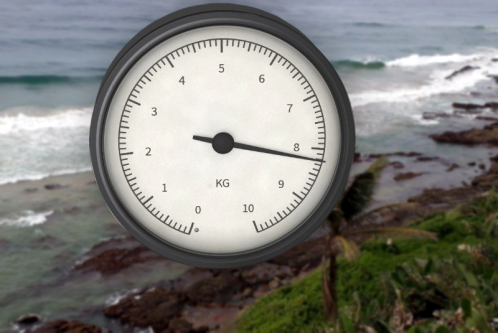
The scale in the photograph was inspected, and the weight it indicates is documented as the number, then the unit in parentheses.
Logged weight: 8.2 (kg)
